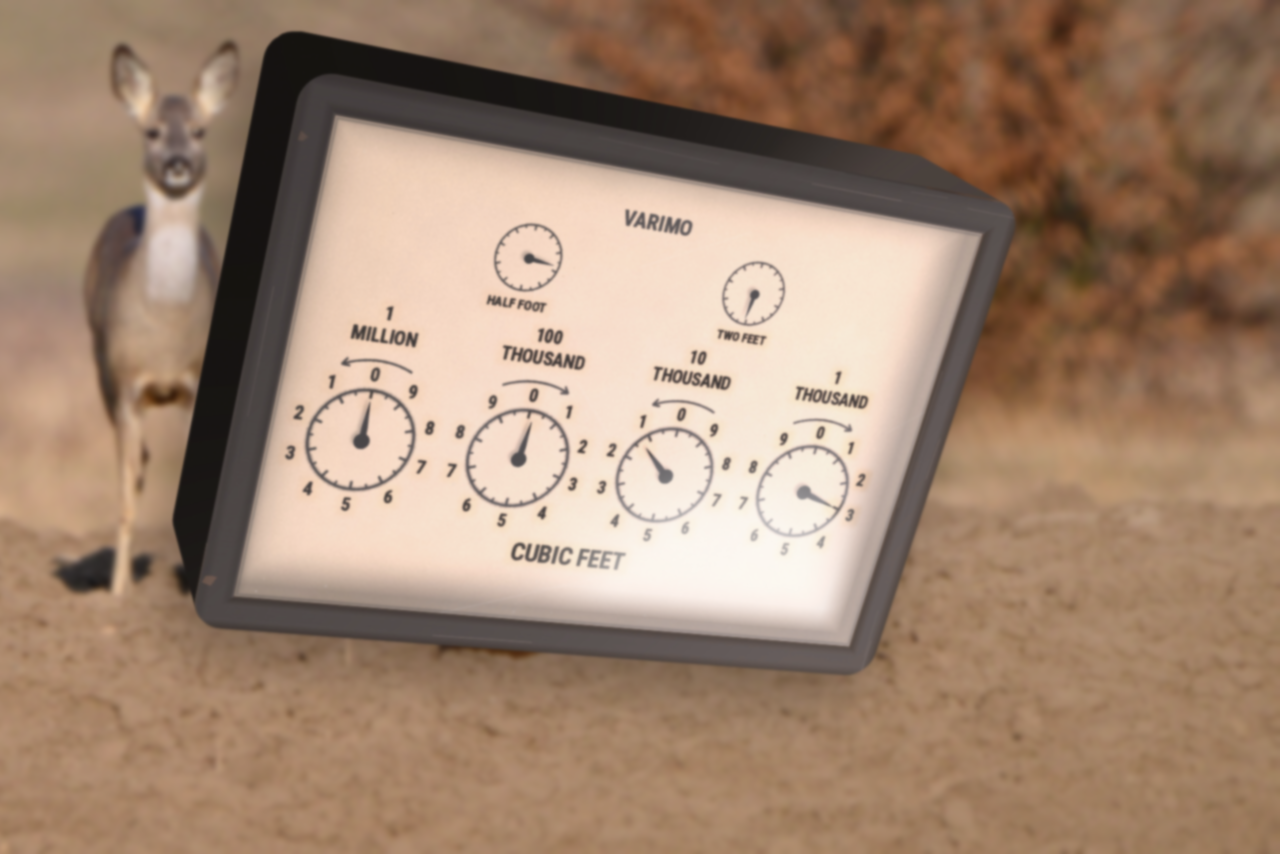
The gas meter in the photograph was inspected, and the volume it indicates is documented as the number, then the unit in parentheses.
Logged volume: 1300 (ft³)
